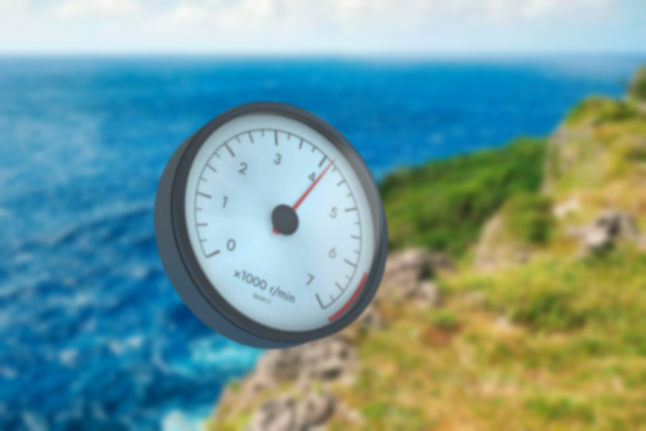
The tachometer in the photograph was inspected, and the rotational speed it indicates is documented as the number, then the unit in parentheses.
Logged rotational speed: 4125 (rpm)
